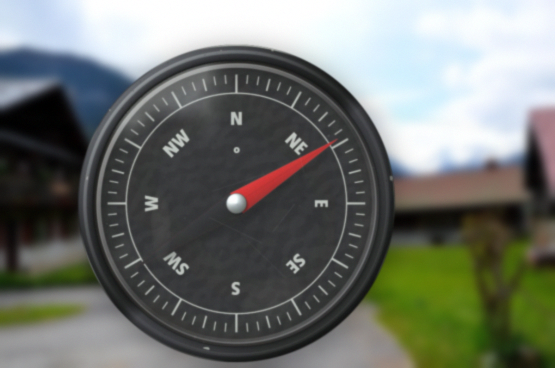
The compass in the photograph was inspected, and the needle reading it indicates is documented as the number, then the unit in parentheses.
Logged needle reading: 57.5 (°)
